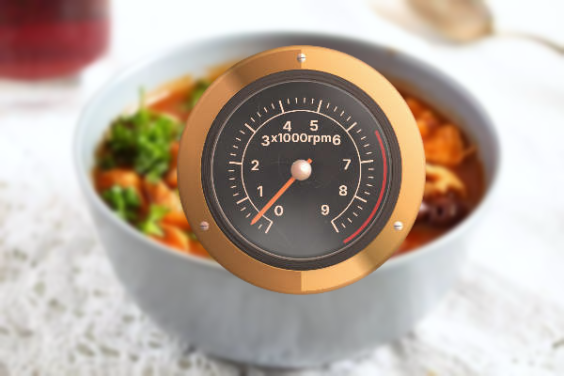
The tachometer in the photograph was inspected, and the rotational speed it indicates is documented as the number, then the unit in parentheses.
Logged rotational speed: 400 (rpm)
